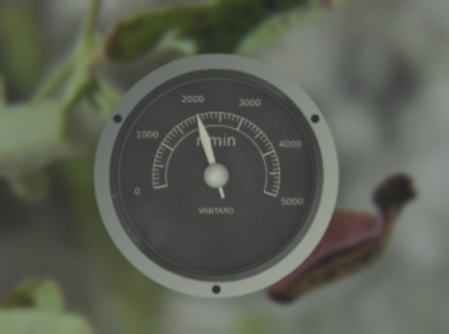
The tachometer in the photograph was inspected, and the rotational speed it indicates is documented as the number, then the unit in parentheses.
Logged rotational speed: 2000 (rpm)
